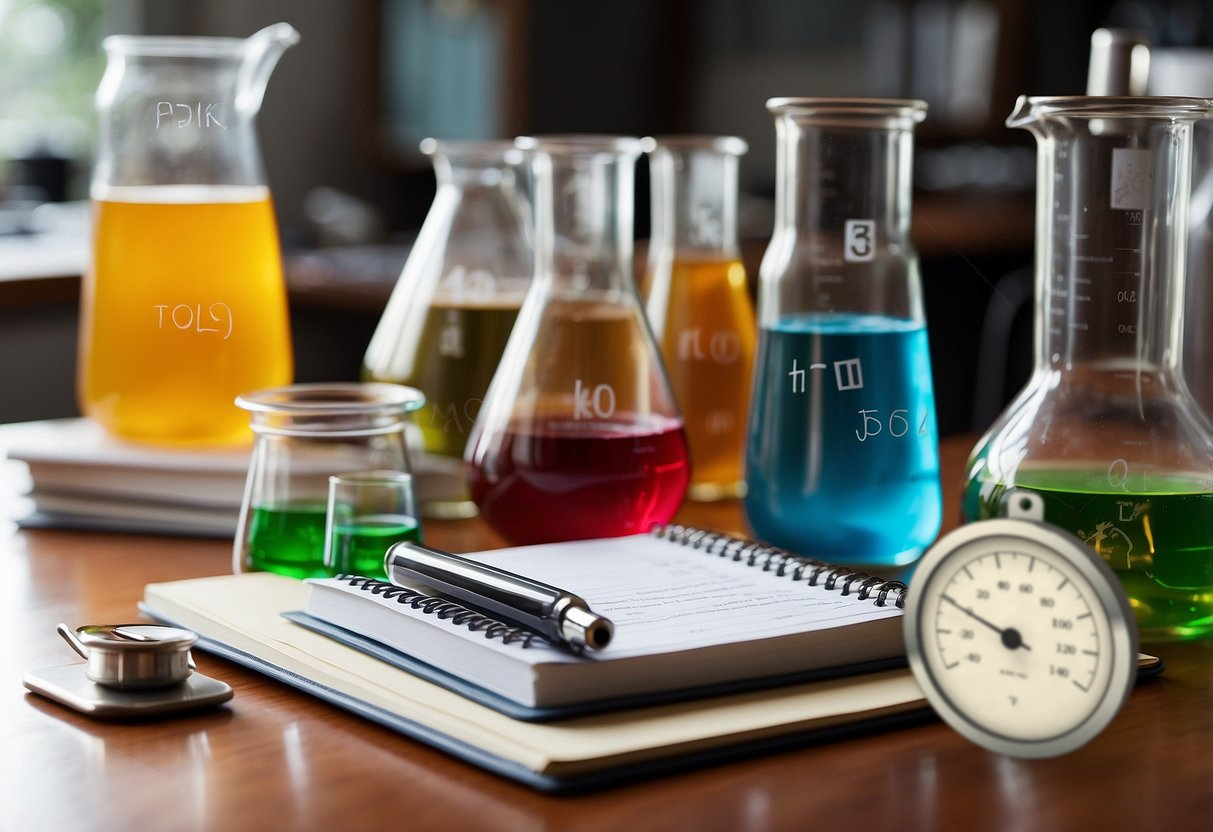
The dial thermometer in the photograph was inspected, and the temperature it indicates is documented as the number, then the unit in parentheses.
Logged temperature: 0 (°F)
